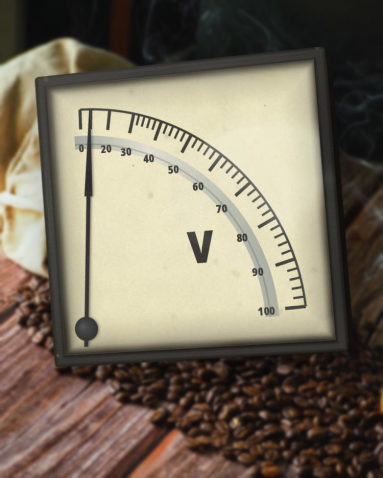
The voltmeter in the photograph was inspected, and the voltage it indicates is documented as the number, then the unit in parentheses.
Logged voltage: 10 (V)
